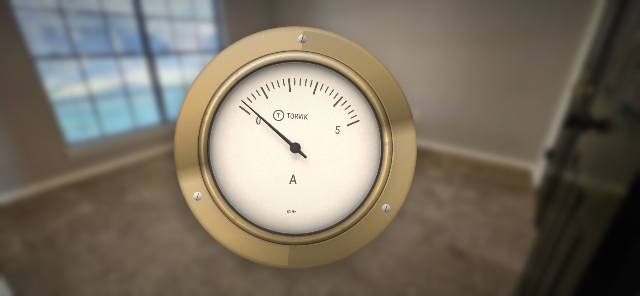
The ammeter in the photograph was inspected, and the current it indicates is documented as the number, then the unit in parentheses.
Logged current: 0.2 (A)
